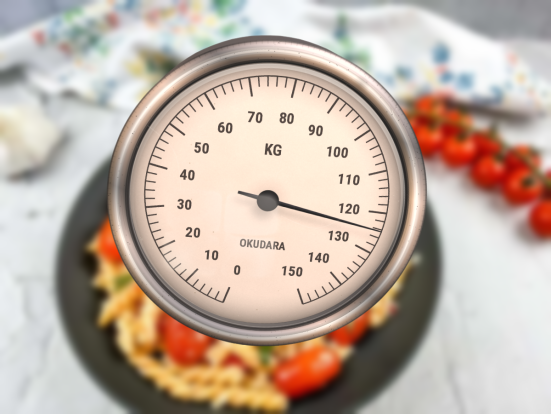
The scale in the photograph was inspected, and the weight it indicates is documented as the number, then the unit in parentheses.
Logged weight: 124 (kg)
